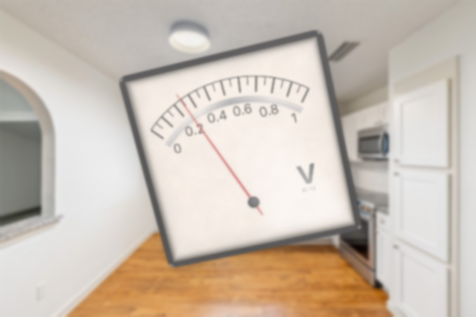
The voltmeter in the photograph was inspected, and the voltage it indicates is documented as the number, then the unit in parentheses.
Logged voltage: 0.25 (V)
